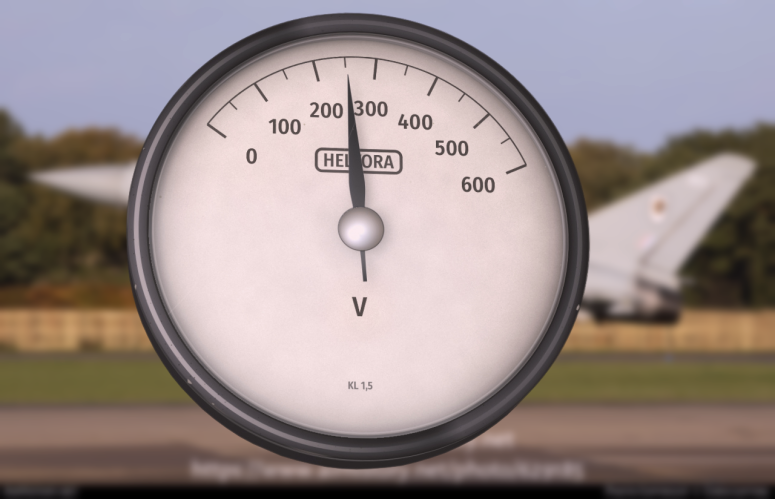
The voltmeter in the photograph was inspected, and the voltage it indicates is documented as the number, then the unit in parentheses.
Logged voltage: 250 (V)
